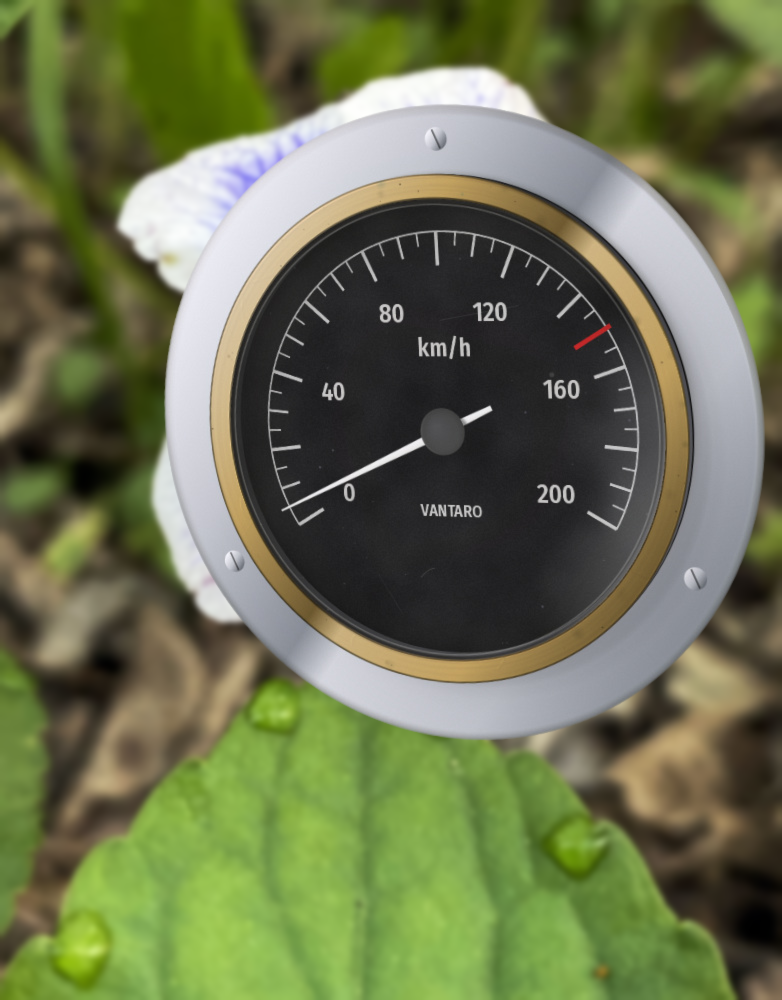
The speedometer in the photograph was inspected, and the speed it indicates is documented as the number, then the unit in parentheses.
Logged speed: 5 (km/h)
